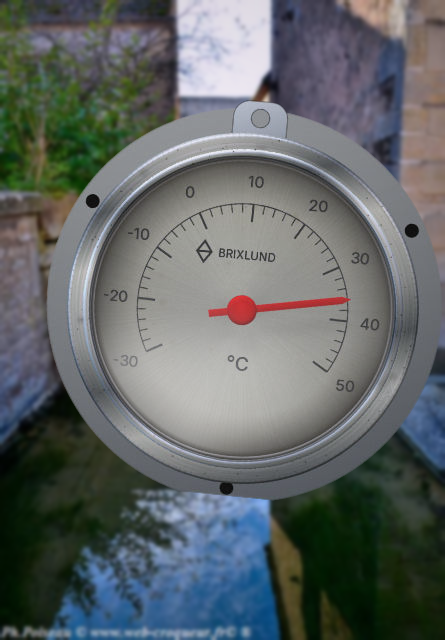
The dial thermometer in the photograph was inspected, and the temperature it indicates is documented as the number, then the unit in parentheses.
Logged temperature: 36 (°C)
